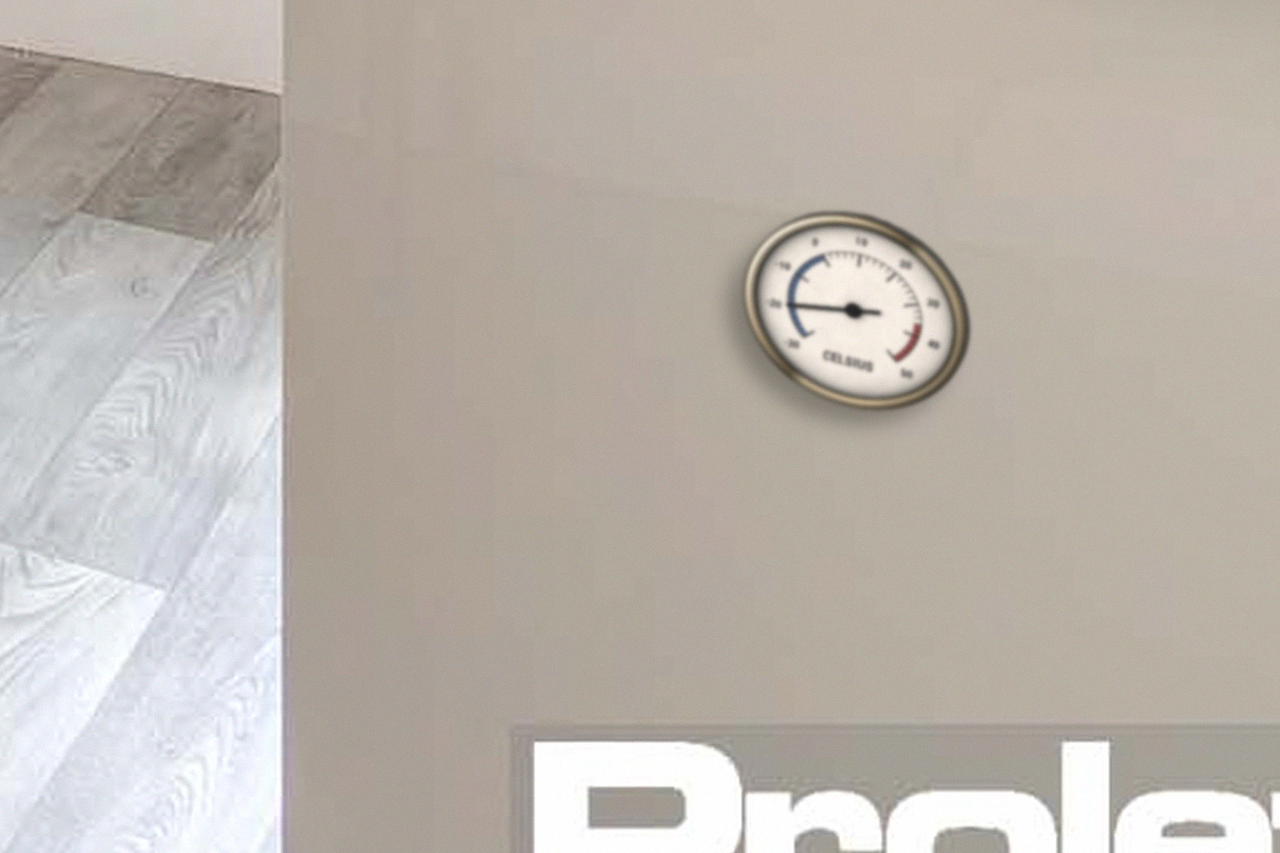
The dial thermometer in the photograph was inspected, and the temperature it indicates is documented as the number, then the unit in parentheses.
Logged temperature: -20 (°C)
